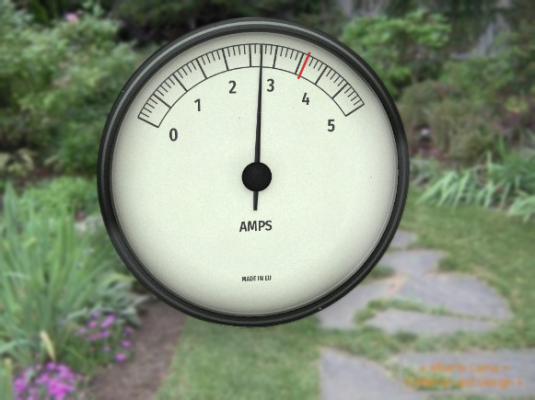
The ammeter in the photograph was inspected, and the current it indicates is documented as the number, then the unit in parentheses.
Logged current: 2.7 (A)
